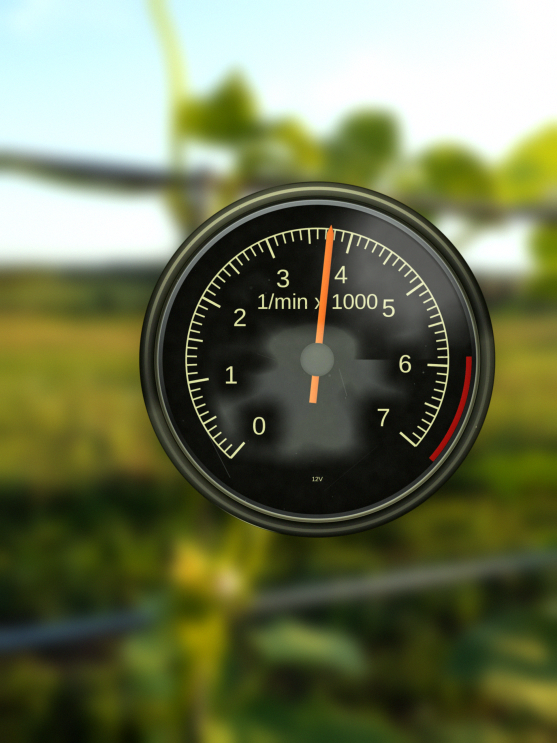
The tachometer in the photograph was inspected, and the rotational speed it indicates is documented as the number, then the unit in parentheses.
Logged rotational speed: 3750 (rpm)
